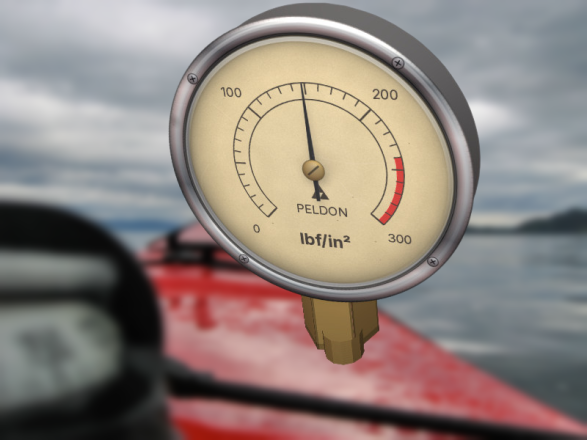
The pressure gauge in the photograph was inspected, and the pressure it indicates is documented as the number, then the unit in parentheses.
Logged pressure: 150 (psi)
